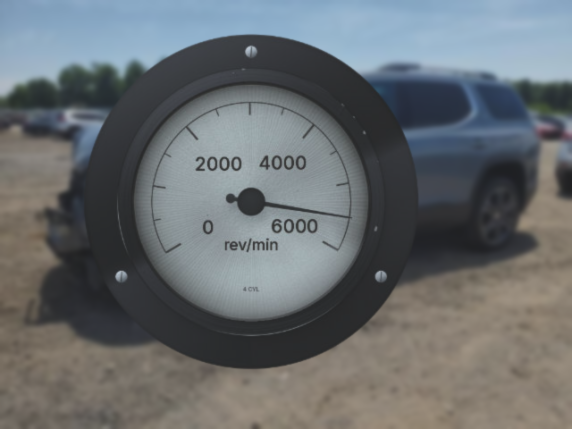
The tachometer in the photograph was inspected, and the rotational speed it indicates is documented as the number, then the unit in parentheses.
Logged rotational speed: 5500 (rpm)
